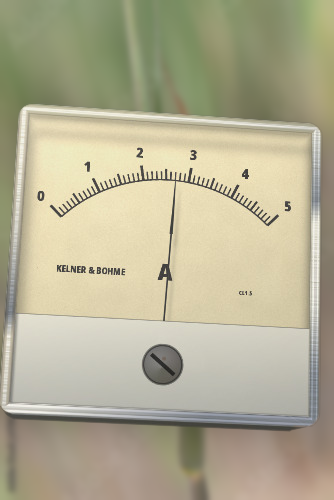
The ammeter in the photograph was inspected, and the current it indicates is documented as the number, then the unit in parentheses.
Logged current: 2.7 (A)
